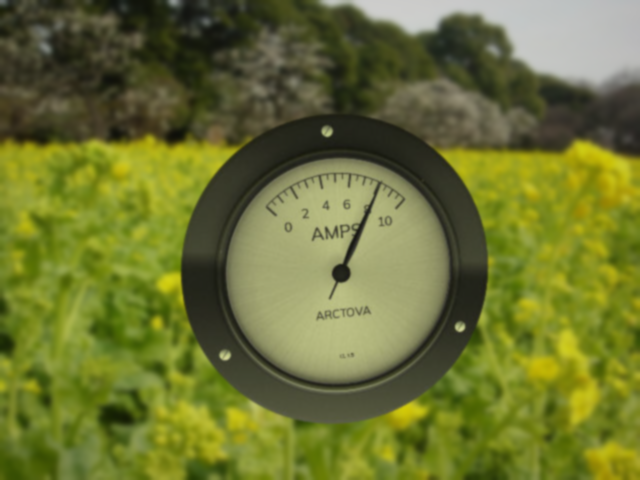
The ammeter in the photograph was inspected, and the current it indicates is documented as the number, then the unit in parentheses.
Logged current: 8 (A)
